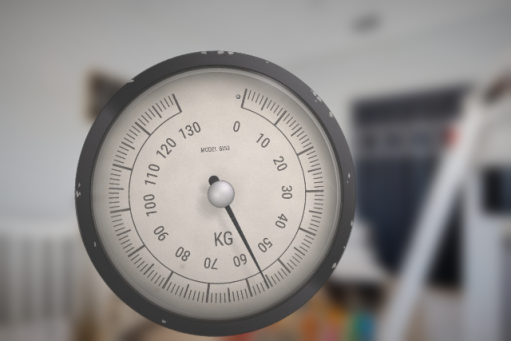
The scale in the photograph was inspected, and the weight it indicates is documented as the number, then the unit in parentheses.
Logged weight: 56 (kg)
